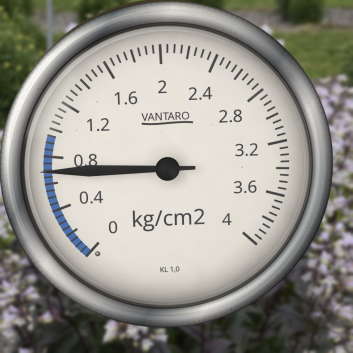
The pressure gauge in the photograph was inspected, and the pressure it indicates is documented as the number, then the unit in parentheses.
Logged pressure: 0.7 (kg/cm²)
